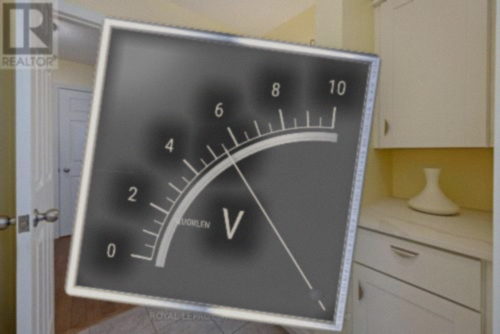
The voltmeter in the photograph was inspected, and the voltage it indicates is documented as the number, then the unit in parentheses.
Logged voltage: 5.5 (V)
